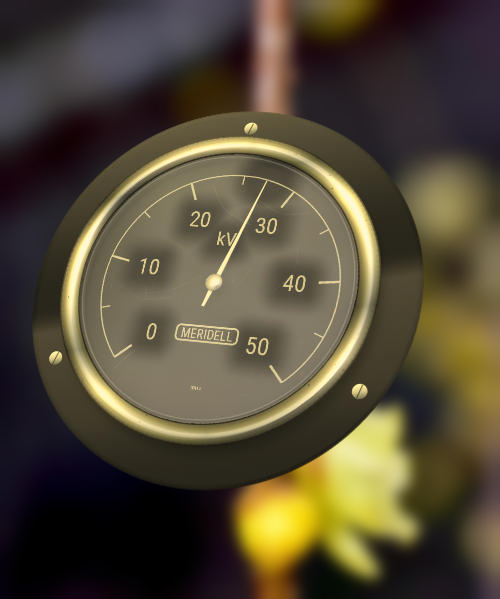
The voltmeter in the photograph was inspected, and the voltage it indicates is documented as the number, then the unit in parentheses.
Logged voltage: 27.5 (kV)
